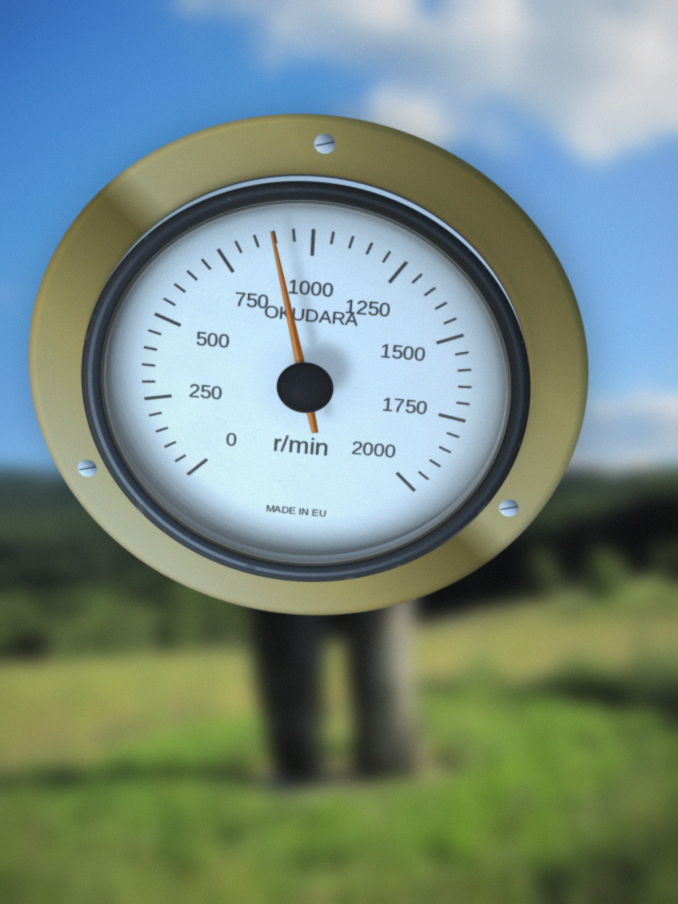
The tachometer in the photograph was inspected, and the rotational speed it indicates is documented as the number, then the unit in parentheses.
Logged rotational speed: 900 (rpm)
